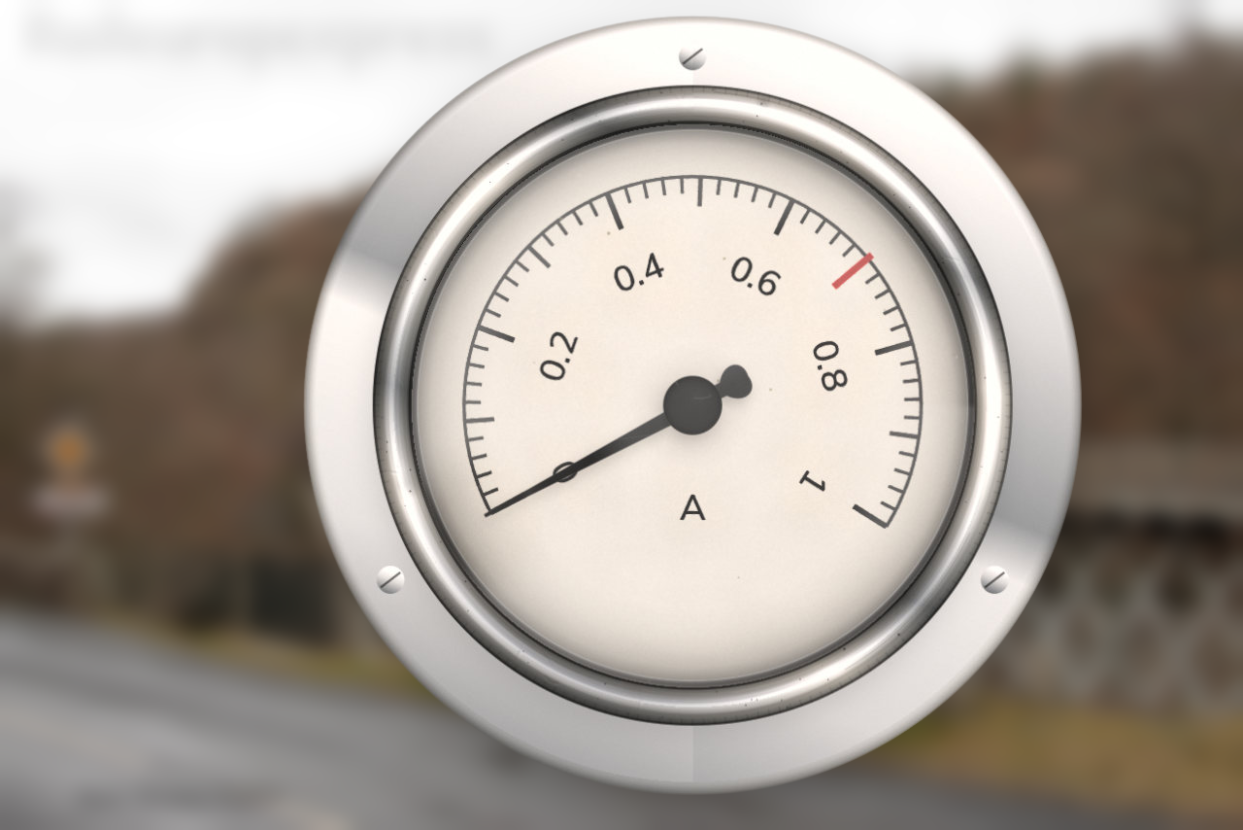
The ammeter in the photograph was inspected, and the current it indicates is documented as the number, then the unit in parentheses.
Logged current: 0 (A)
